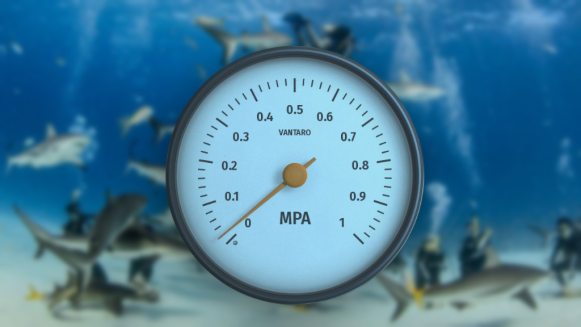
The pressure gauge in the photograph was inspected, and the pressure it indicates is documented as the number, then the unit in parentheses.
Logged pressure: 0.02 (MPa)
